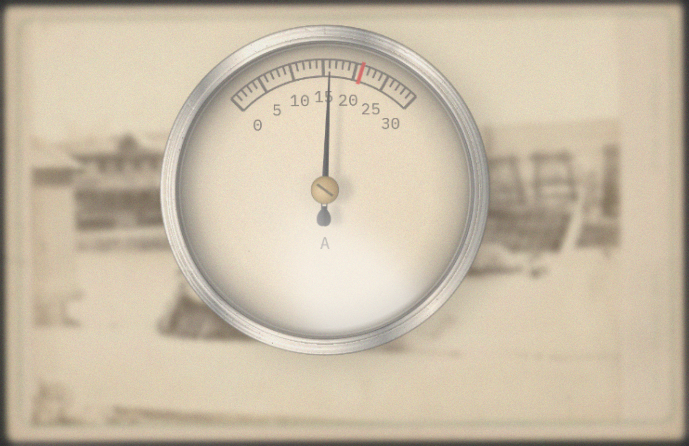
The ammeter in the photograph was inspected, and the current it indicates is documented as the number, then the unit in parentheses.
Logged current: 16 (A)
